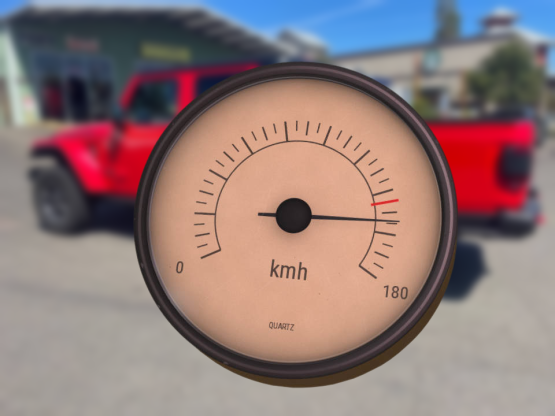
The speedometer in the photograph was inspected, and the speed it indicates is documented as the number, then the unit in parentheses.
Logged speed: 155 (km/h)
